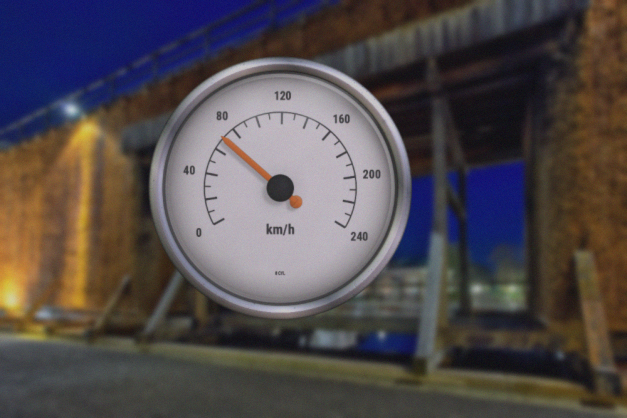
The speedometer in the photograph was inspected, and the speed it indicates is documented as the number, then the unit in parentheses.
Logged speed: 70 (km/h)
